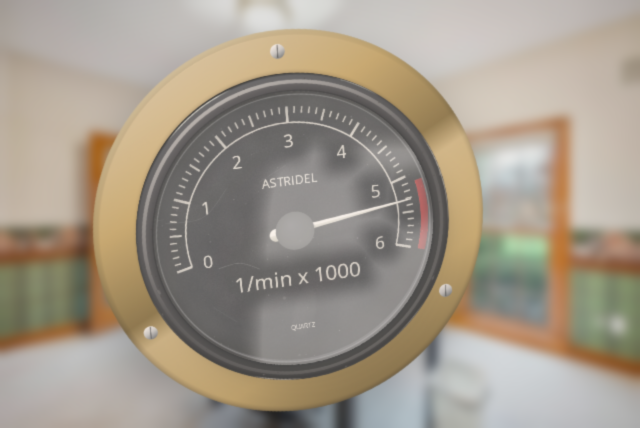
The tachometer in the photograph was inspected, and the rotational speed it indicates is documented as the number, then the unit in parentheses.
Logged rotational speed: 5300 (rpm)
